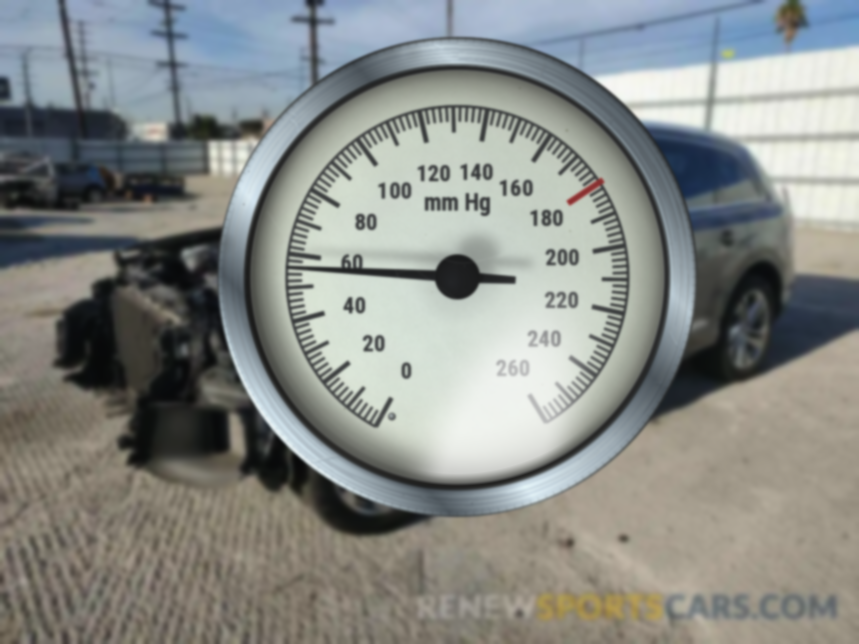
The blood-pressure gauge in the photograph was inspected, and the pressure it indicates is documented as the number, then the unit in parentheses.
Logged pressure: 56 (mmHg)
